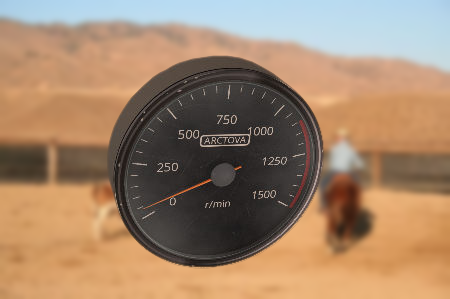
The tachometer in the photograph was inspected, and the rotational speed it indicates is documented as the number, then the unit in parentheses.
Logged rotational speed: 50 (rpm)
